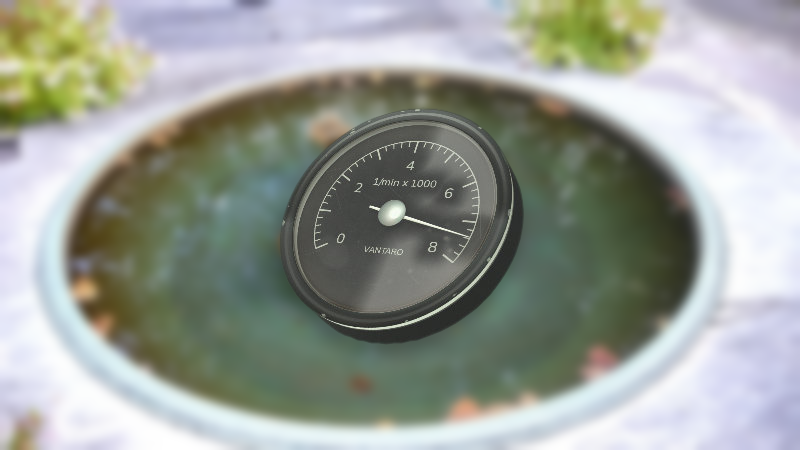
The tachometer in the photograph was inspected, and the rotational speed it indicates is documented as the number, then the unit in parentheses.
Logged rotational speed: 7400 (rpm)
